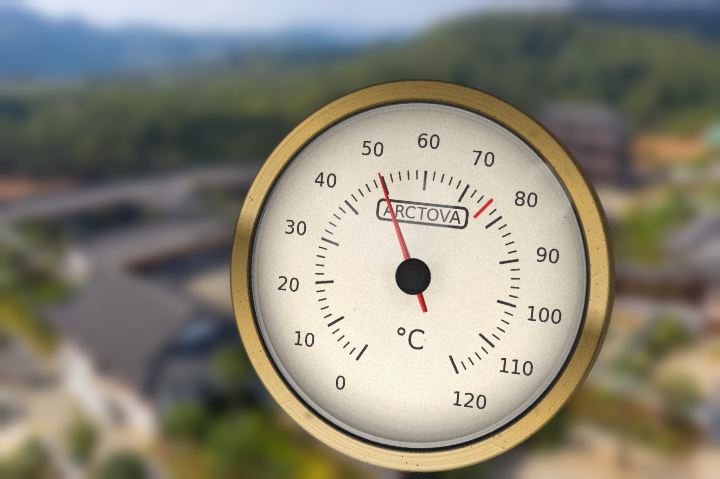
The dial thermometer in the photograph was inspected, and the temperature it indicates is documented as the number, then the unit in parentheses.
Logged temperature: 50 (°C)
